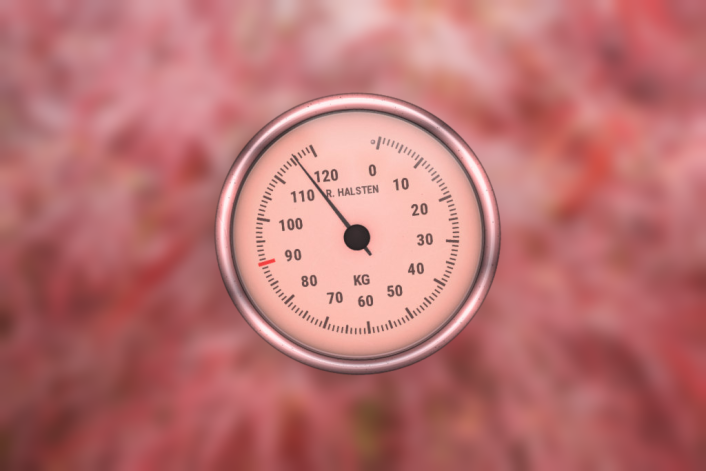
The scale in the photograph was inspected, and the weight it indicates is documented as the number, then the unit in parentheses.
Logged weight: 116 (kg)
